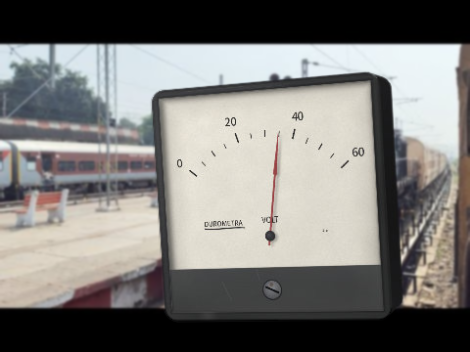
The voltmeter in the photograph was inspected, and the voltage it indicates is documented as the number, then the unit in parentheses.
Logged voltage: 35 (V)
